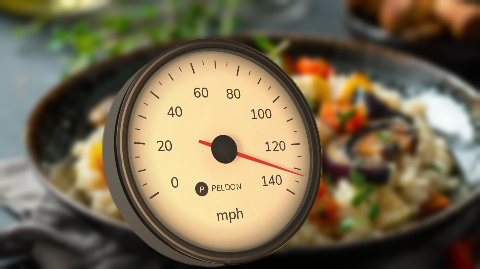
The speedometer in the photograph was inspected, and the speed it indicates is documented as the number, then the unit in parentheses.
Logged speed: 132.5 (mph)
